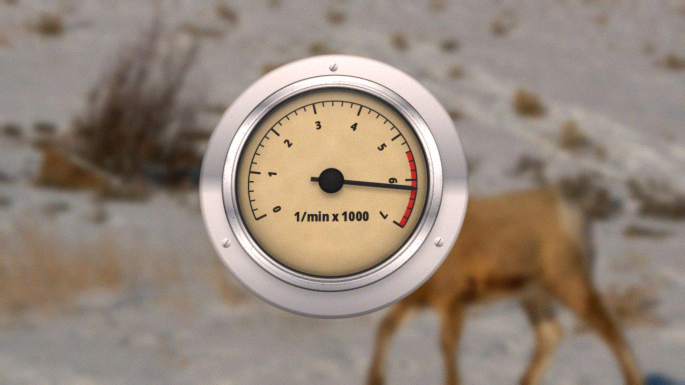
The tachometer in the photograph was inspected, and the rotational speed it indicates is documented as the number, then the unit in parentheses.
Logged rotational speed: 6200 (rpm)
